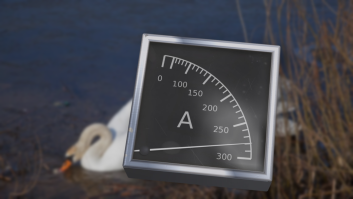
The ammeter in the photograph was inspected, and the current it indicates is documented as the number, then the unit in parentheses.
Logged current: 280 (A)
